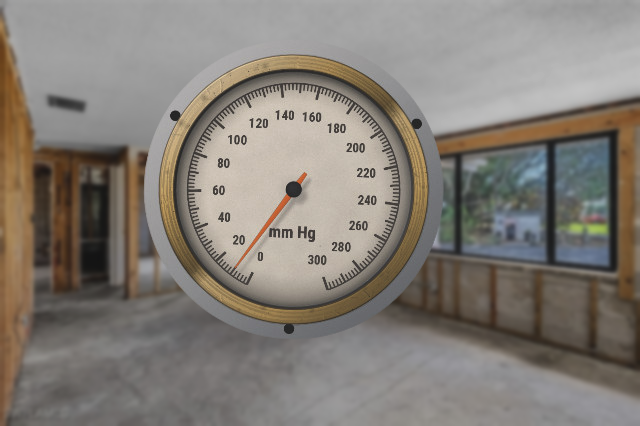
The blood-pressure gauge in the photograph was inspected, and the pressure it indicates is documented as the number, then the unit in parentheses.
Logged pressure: 10 (mmHg)
